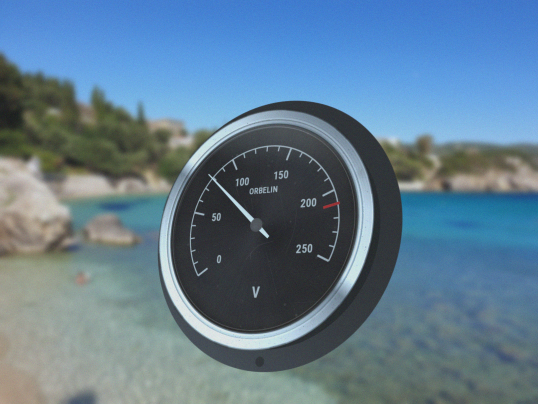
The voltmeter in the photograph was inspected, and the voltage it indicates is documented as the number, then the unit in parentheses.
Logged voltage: 80 (V)
